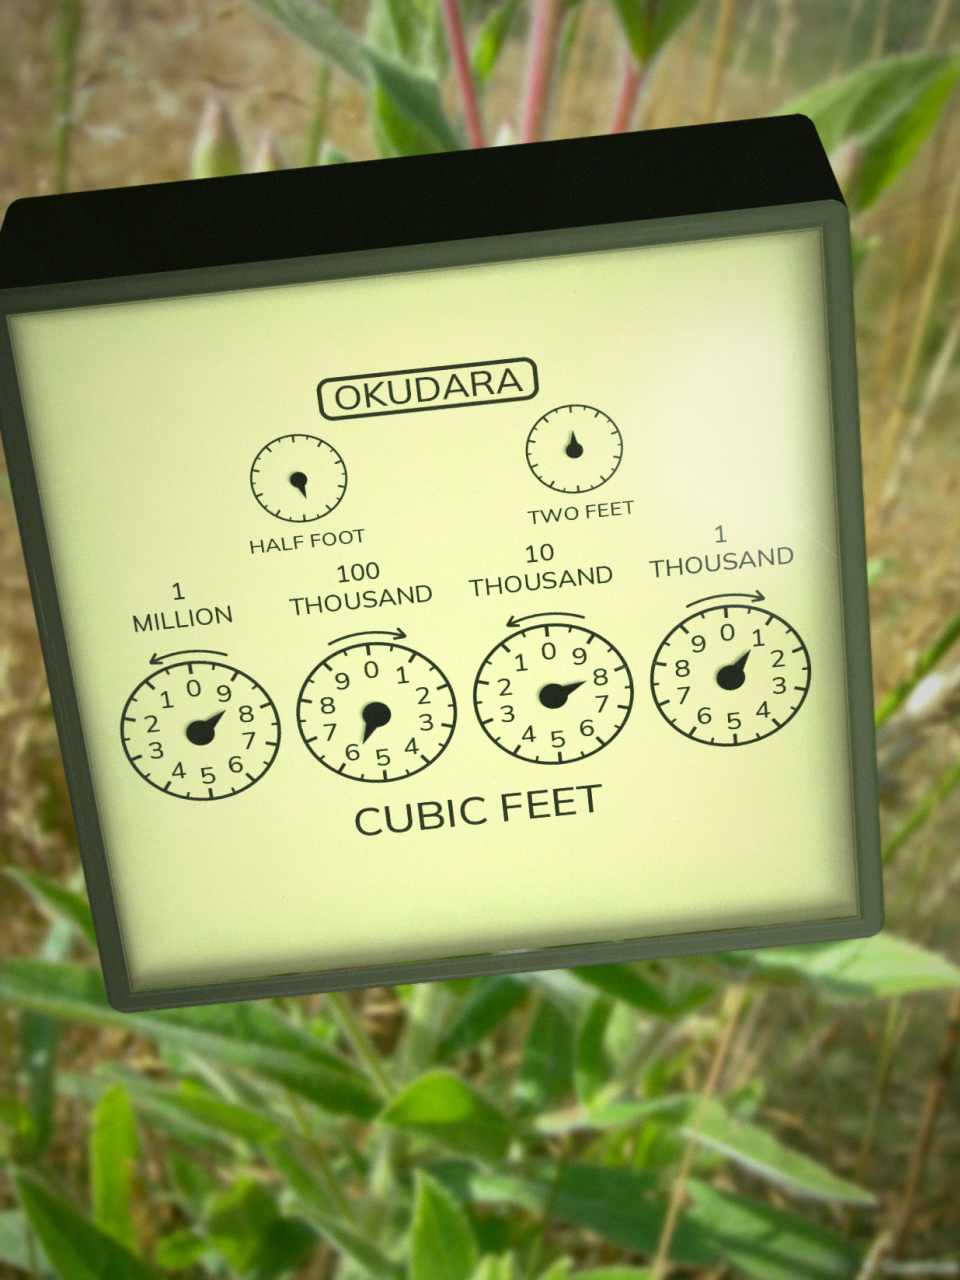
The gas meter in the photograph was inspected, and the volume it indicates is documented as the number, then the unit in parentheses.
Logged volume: 858100 (ft³)
